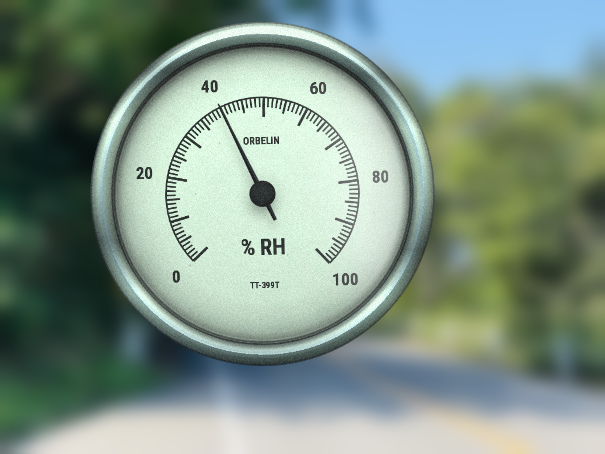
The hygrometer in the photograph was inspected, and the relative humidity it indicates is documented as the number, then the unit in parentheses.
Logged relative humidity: 40 (%)
